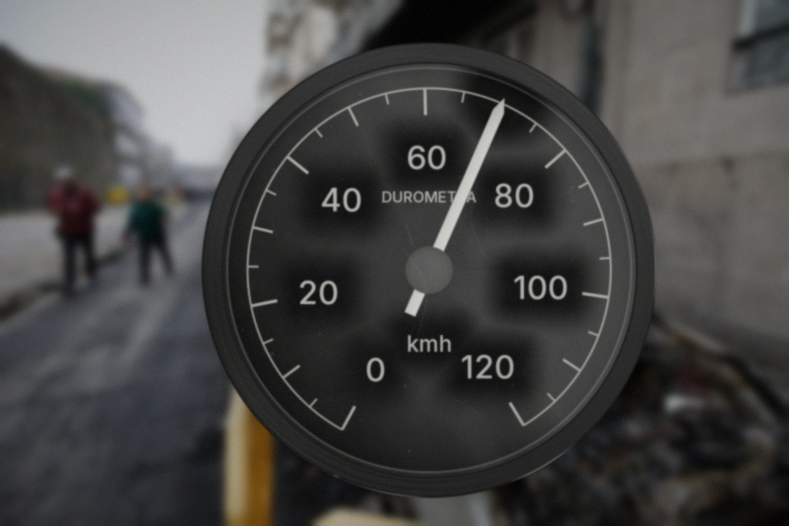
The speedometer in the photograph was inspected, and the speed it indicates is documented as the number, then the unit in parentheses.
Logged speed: 70 (km/h)
